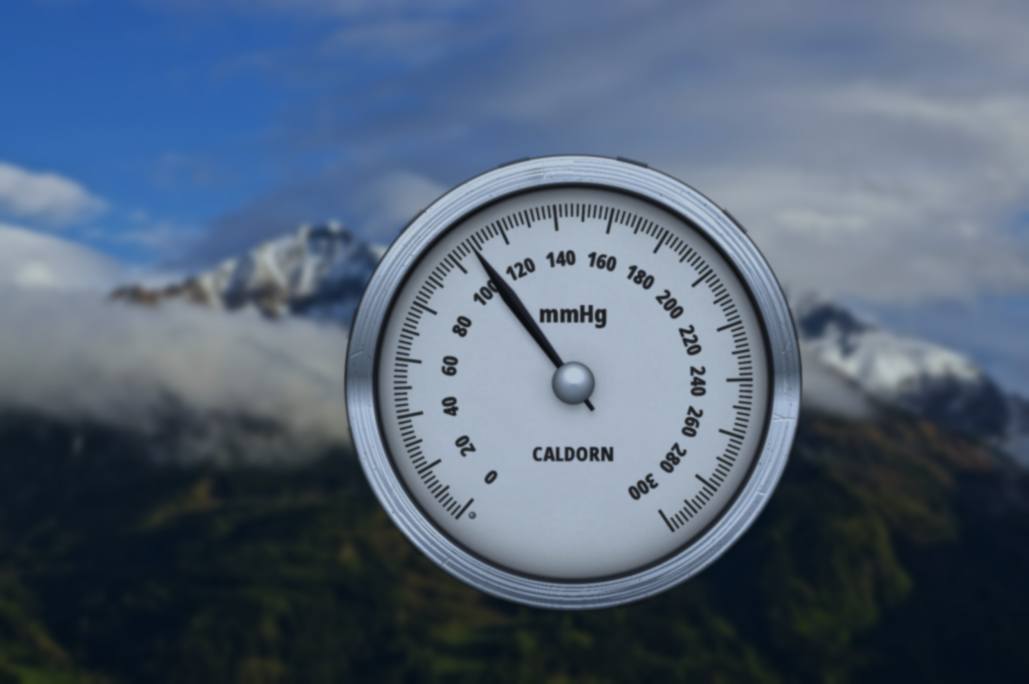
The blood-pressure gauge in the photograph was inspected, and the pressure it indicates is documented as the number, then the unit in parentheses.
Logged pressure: 108 (mmHg)
